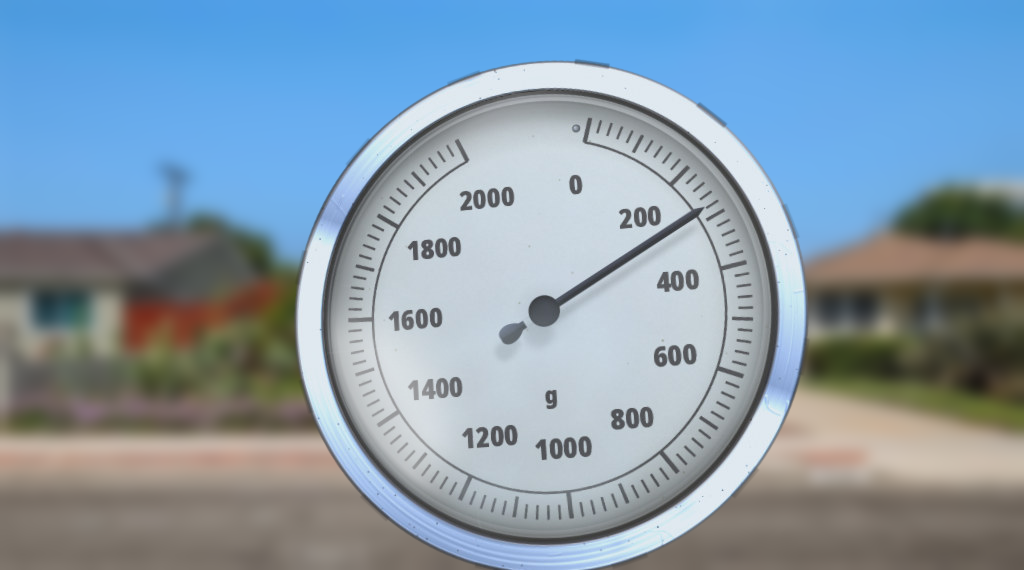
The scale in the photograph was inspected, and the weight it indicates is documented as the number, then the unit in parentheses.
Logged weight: 280 (g)
